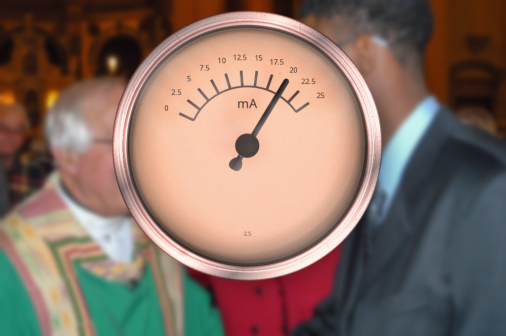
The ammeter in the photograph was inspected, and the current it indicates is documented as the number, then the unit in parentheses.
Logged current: 20 (mA)
